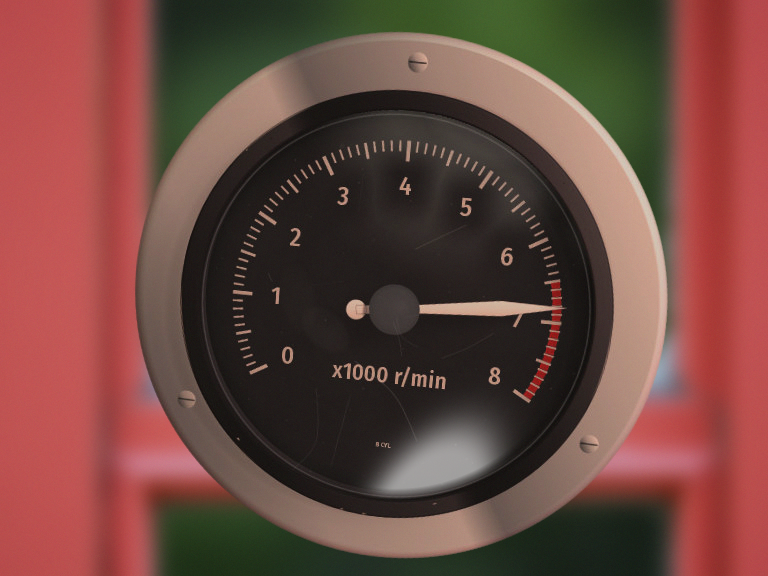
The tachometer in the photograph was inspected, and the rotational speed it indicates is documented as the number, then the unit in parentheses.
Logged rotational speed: 6800 (rpm)
